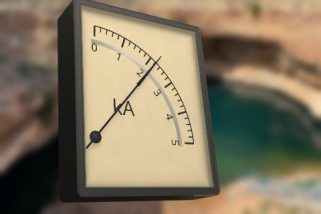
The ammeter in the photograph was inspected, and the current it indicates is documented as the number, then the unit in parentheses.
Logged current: 2.2 (kA)
